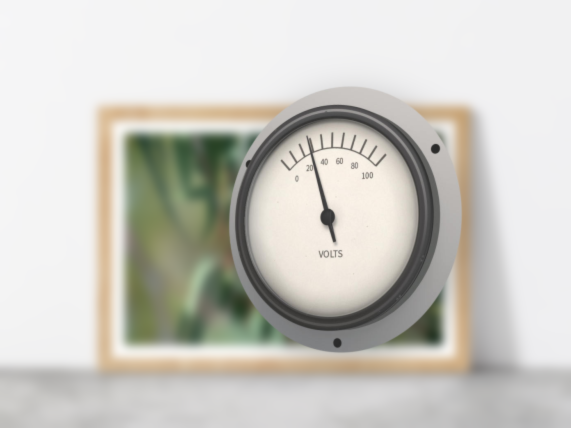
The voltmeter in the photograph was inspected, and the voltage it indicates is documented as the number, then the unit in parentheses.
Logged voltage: 30 (V)
